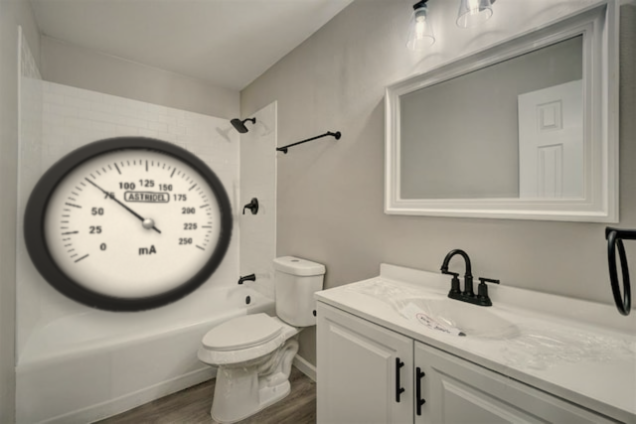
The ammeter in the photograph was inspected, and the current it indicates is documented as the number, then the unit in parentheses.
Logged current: 75 (mA)
